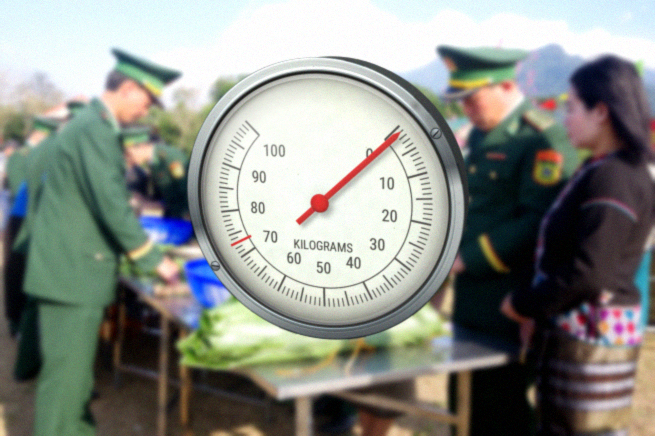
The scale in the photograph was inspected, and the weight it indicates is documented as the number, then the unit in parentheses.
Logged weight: 1 (kg)
